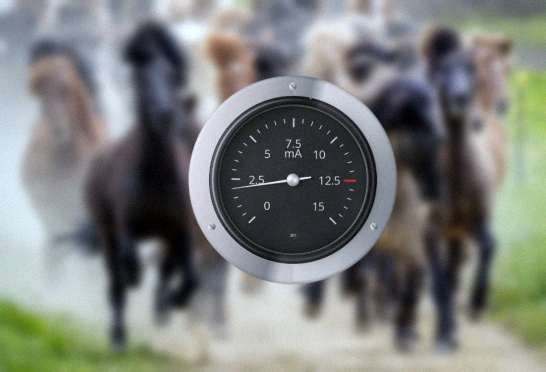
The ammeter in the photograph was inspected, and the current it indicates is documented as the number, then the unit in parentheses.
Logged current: 2 (mA)
